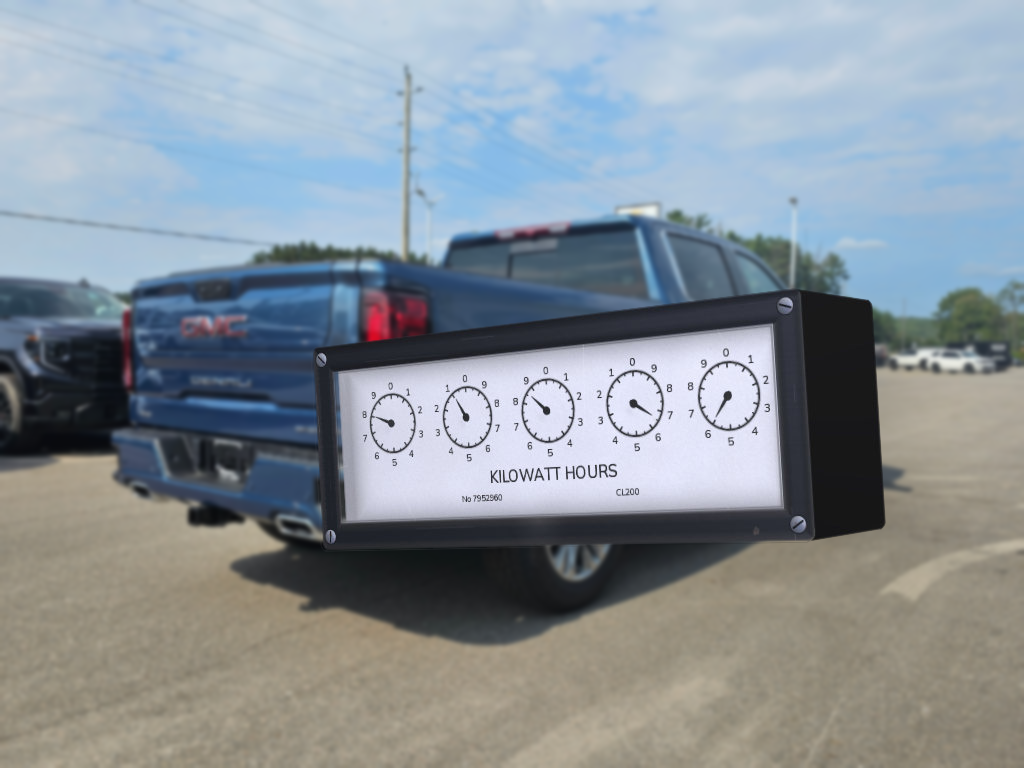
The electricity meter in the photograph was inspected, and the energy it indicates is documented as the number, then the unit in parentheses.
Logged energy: 80866 (kWh)
